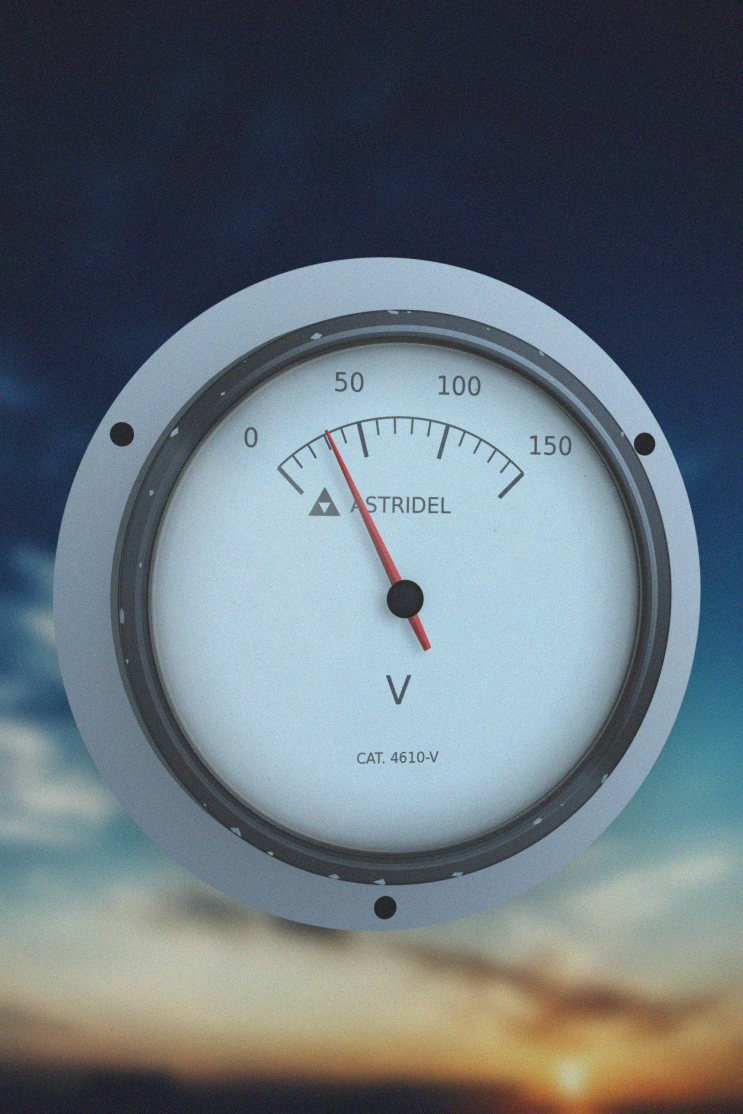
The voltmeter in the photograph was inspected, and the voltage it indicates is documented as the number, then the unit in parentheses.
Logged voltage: 30 (V)
